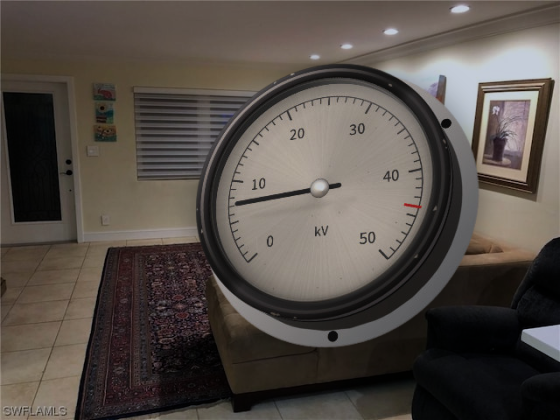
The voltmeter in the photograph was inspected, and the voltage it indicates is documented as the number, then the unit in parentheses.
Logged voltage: 7 (kV)
